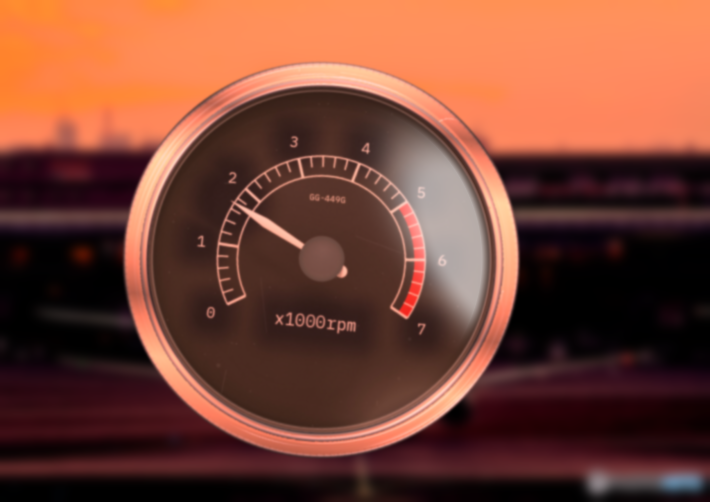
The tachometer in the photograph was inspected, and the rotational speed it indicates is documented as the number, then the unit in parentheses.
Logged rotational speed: 1700 (rpm)
